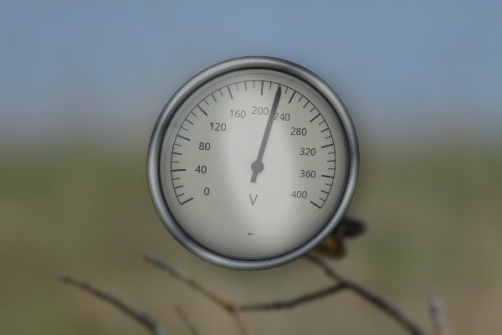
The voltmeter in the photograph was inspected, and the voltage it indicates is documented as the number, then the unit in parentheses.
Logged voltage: 220 (V)
